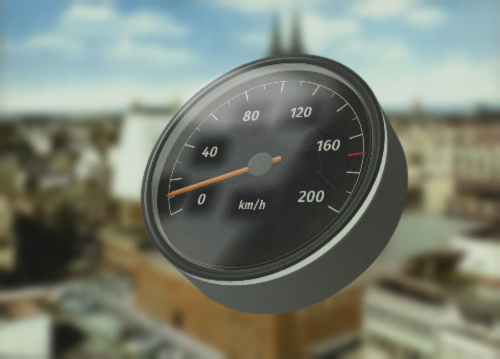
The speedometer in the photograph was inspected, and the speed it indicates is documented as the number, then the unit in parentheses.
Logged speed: 10 (km/h)
